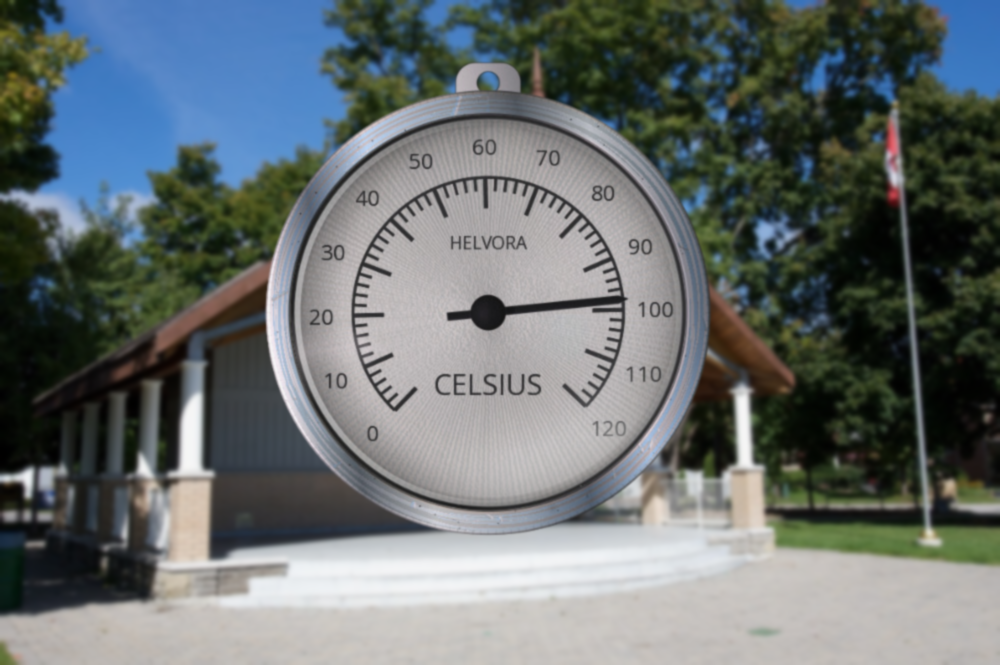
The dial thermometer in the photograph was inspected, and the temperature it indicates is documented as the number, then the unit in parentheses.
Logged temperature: 98 (°C)
